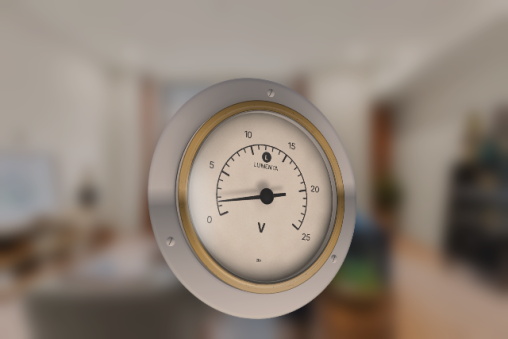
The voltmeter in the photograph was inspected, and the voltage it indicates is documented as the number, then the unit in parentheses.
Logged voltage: 1.5 (V)
